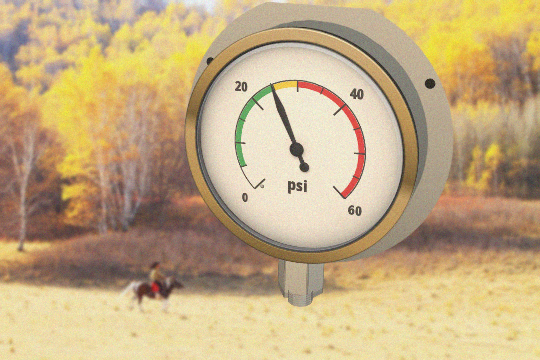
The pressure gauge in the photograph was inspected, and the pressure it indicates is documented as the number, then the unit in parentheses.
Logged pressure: 25 (psi)
